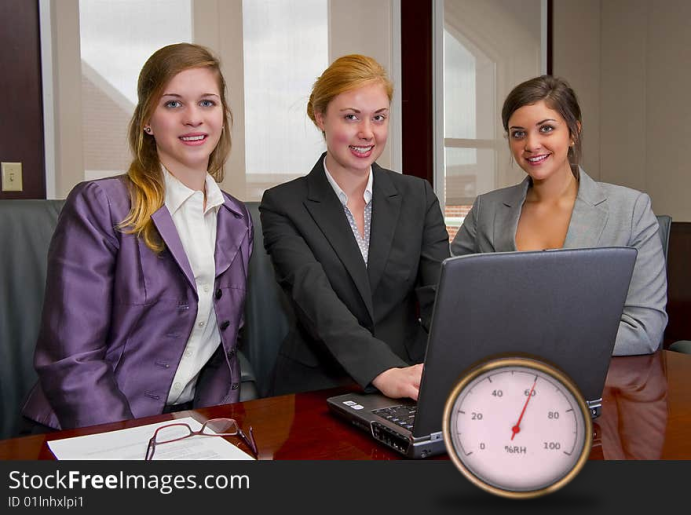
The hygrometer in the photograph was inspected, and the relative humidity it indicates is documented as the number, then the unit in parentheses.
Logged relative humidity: 60 (%)
